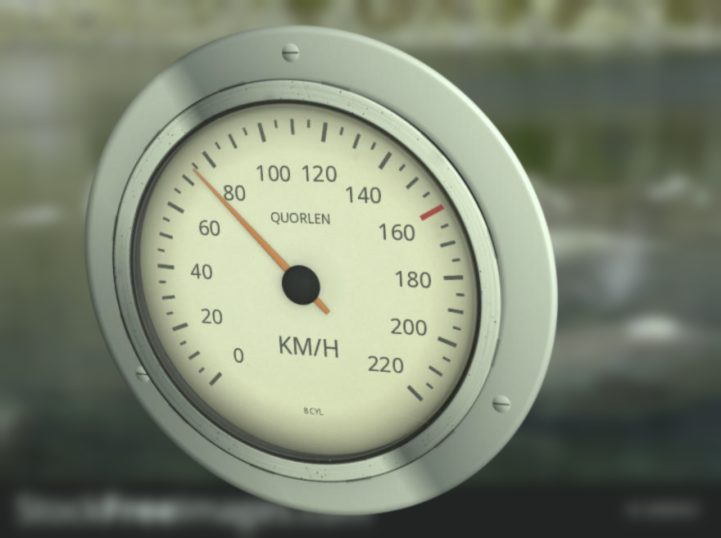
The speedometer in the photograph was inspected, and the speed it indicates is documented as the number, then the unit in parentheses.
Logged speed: 75 (km/h)
